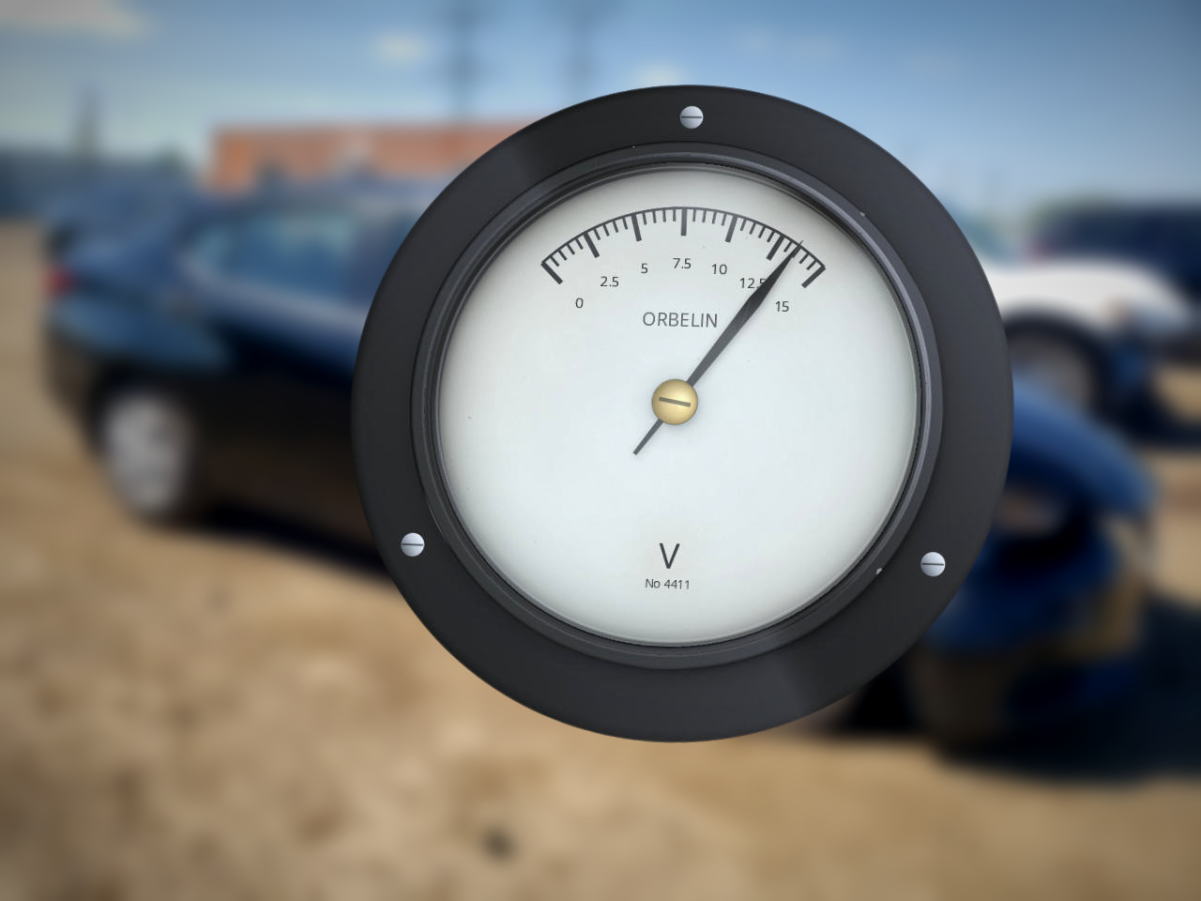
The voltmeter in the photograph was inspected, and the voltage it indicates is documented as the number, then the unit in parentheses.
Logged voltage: 13.5 (V)
